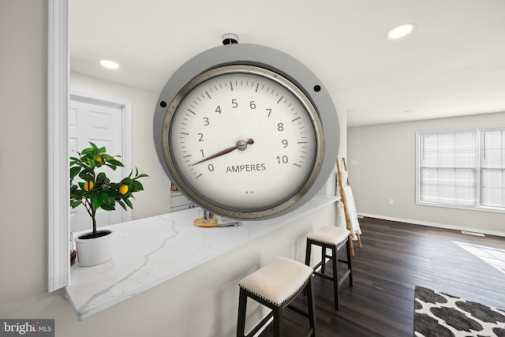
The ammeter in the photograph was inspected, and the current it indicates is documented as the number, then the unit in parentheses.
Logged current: 0.6 (A)
